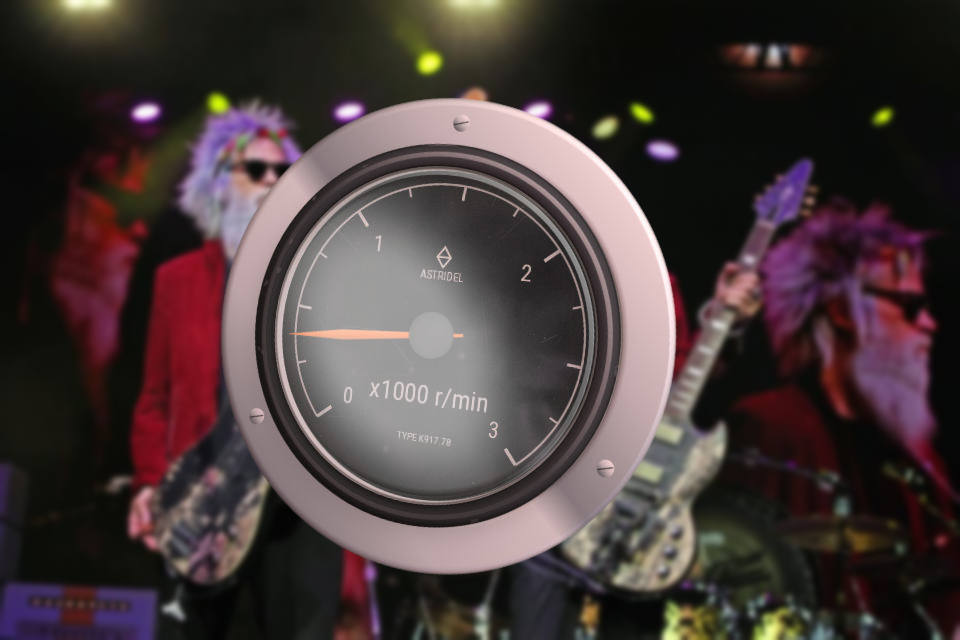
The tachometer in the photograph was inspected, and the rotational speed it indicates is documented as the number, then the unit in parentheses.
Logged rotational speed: 375 (rpm)
